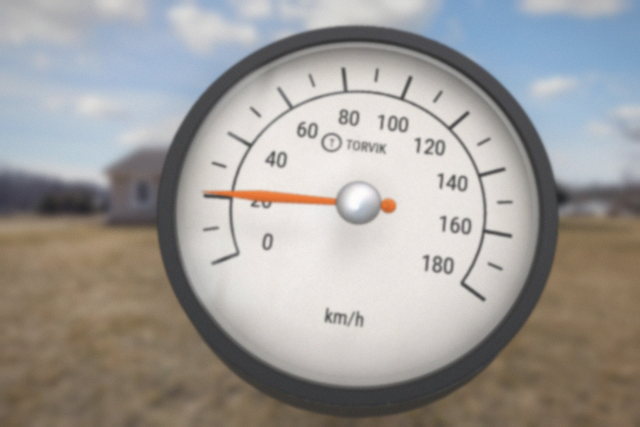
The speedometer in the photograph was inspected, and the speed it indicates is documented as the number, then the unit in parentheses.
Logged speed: 20 (km/h)
